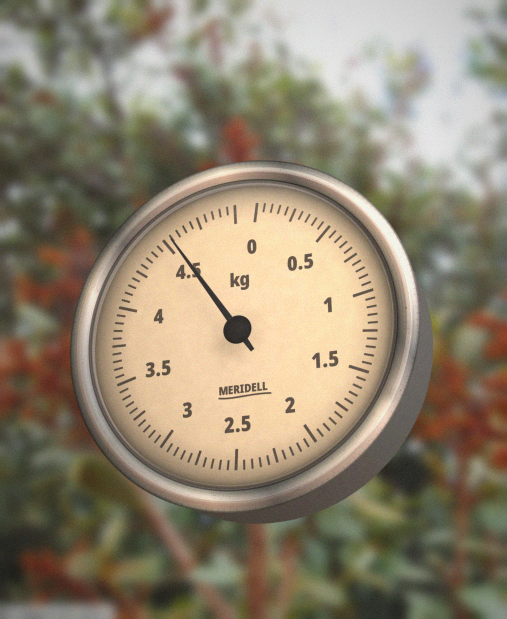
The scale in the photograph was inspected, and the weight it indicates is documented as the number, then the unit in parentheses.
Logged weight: 4.55 (kg)
